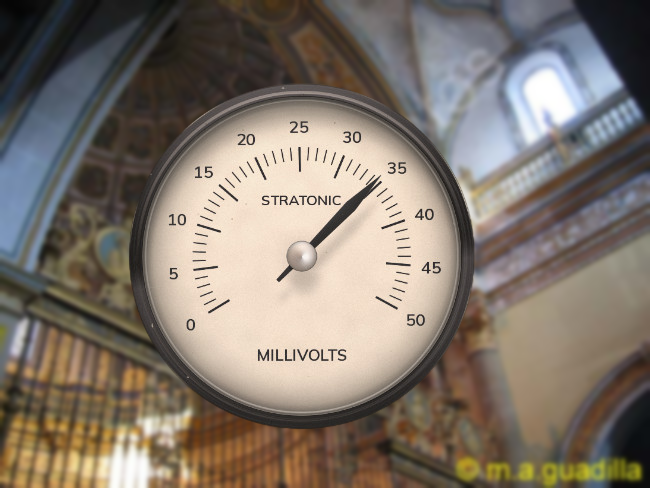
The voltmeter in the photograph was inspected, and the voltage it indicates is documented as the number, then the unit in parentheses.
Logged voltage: 34.5 (mV)
